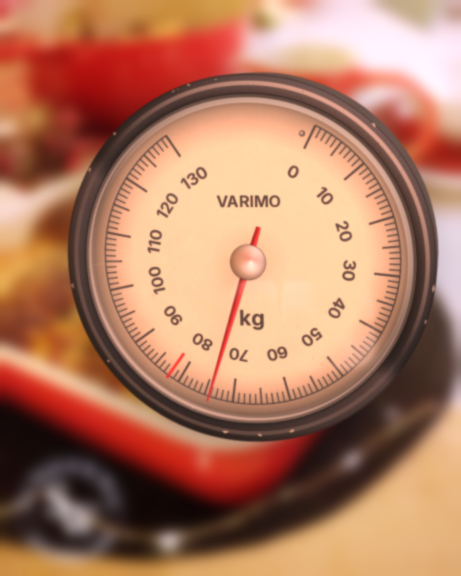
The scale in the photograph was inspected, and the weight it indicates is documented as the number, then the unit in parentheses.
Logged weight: 74 (kg)
